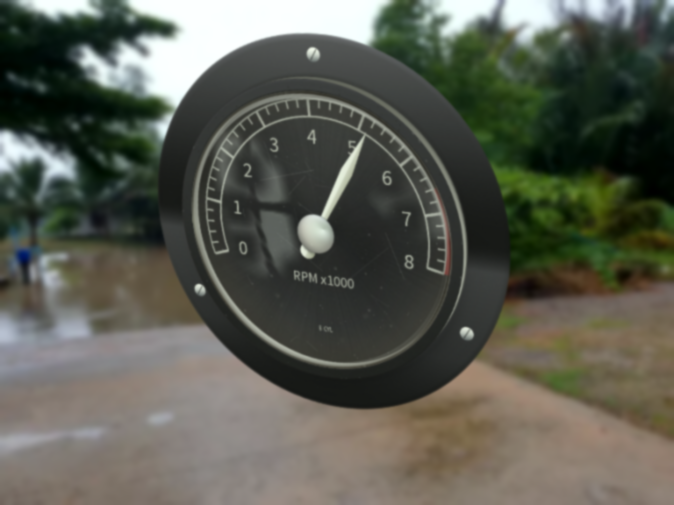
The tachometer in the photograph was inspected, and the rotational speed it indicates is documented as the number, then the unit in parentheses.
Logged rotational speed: 5200 (rpm)
